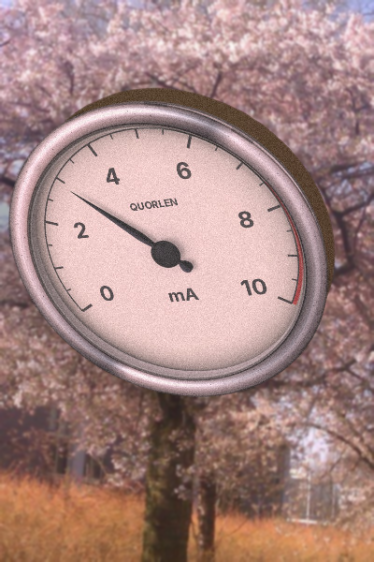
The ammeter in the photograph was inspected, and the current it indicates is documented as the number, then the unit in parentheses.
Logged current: 3 (mA)
